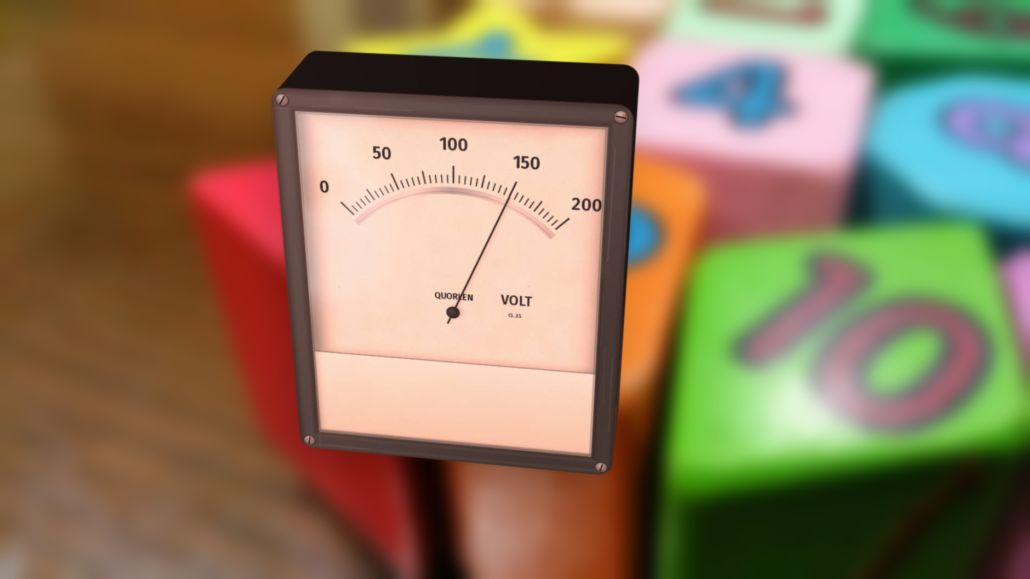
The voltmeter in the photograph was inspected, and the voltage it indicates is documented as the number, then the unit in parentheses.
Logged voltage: 150 (V)
